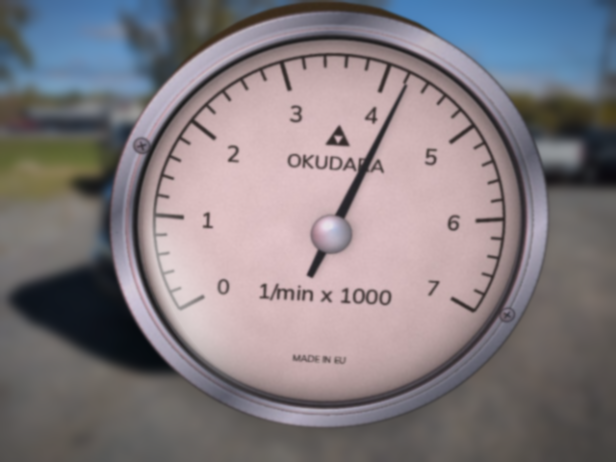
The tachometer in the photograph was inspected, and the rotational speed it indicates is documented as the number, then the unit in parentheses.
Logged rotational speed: 4200 (rpm)
